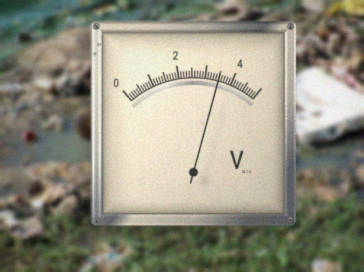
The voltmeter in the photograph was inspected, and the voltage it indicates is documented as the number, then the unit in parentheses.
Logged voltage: 3.5 (V)
